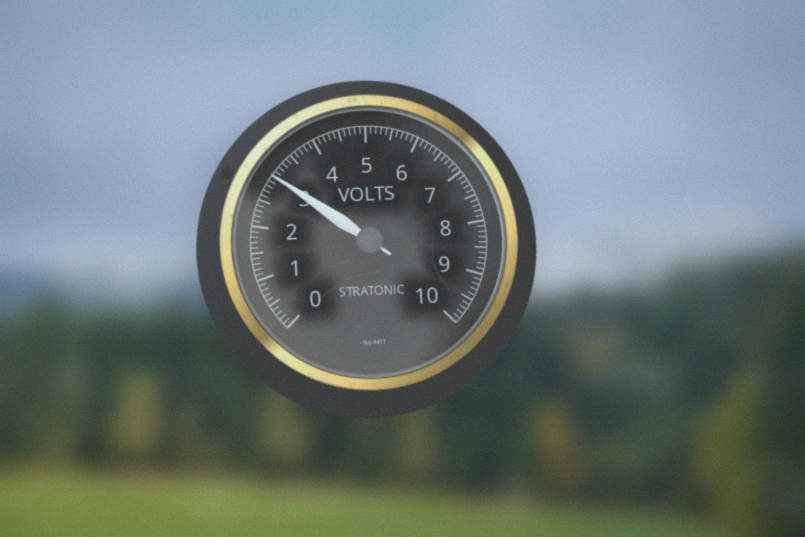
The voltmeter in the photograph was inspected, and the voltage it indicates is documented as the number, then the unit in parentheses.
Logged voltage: 3 (V)
